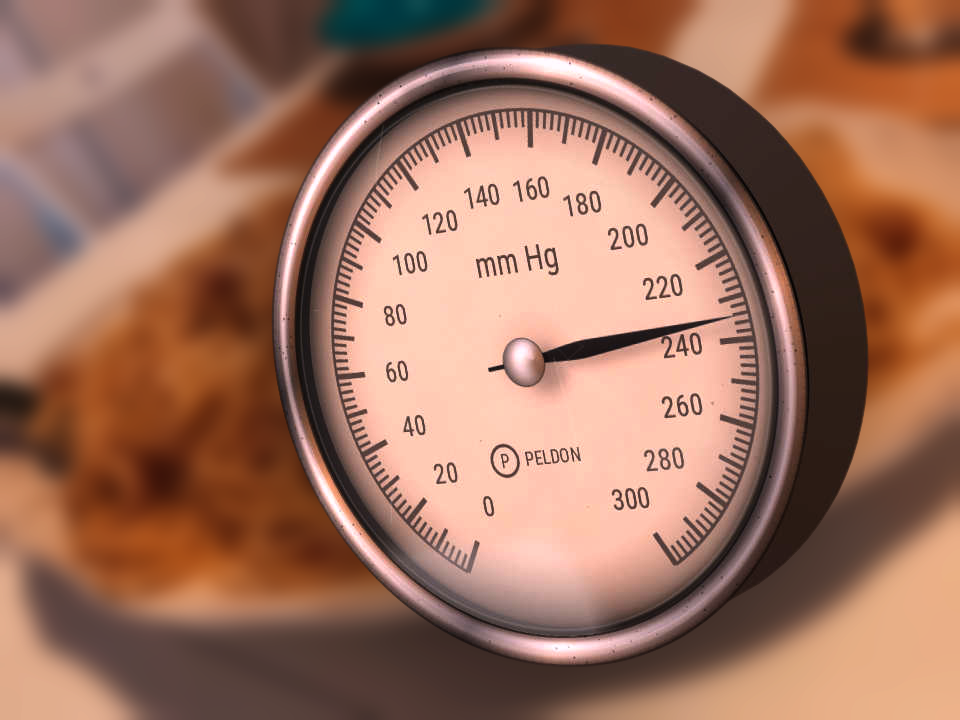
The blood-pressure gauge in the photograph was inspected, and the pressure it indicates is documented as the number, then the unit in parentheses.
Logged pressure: 234 (mmHg)
